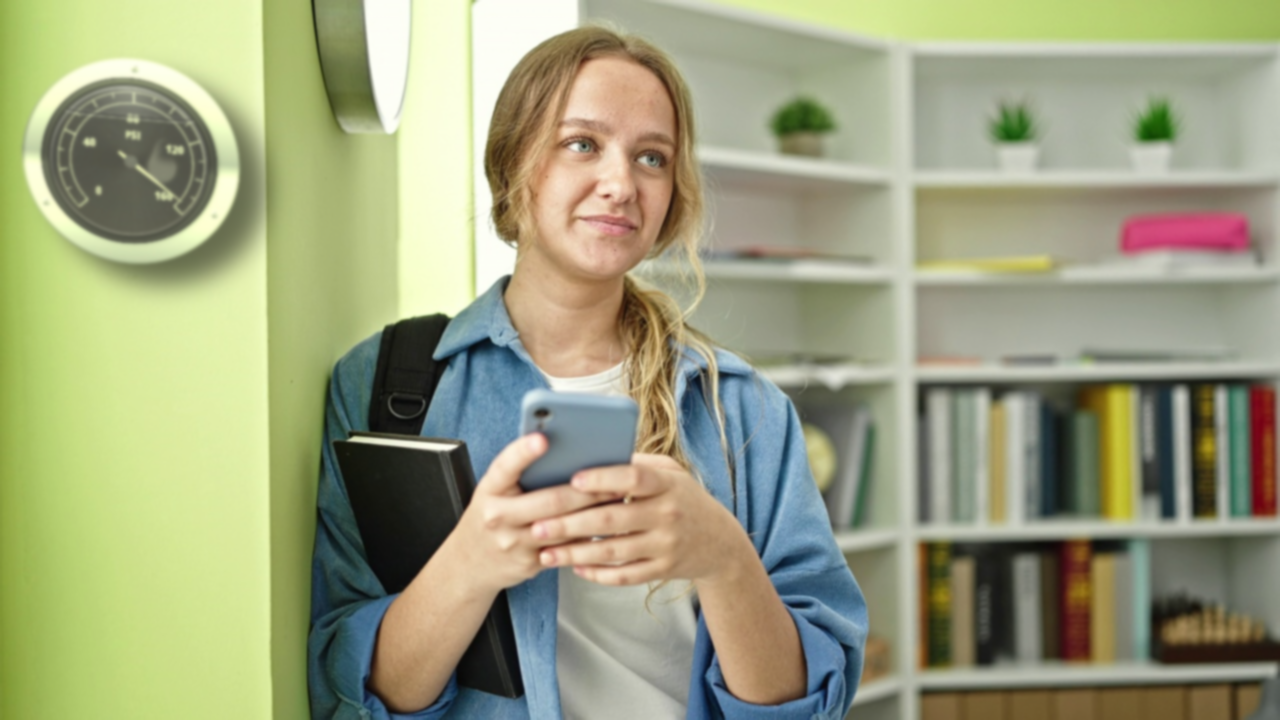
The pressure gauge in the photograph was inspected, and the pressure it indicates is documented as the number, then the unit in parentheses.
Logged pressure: 155 (psi)
